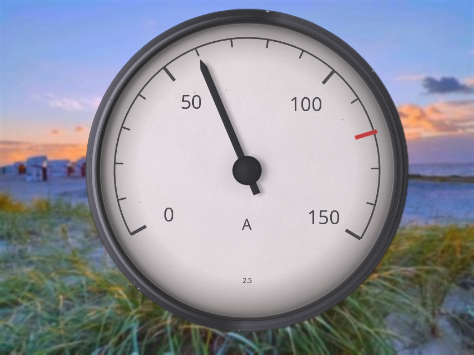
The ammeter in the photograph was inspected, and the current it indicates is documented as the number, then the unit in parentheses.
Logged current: 60 (A)
